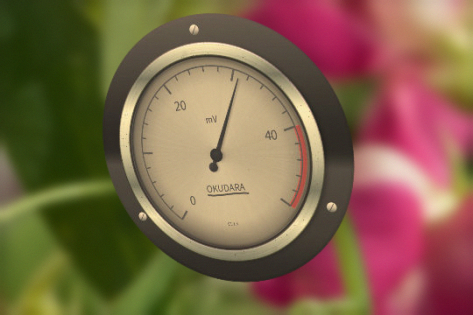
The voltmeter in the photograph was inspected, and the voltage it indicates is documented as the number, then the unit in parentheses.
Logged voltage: 31 (mV)
